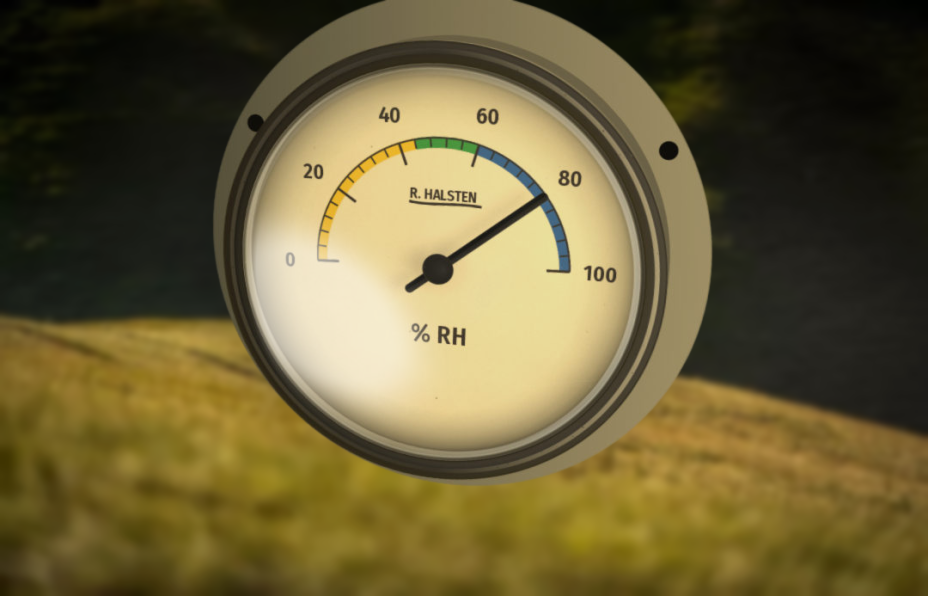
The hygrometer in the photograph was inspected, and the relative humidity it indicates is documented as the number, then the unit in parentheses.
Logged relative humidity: 80 (%)
